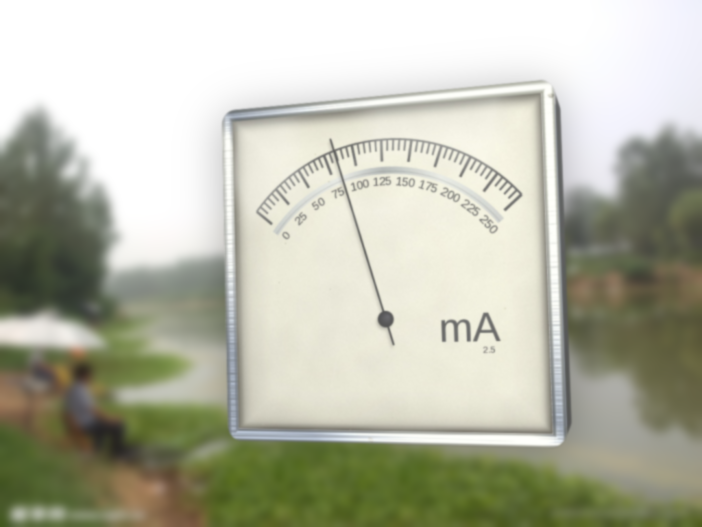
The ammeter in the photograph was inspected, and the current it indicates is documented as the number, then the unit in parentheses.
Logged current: 85 (mA)
